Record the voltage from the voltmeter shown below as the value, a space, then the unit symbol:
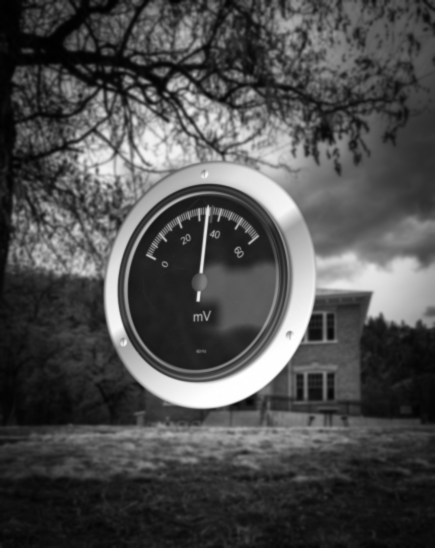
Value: 35 mV
